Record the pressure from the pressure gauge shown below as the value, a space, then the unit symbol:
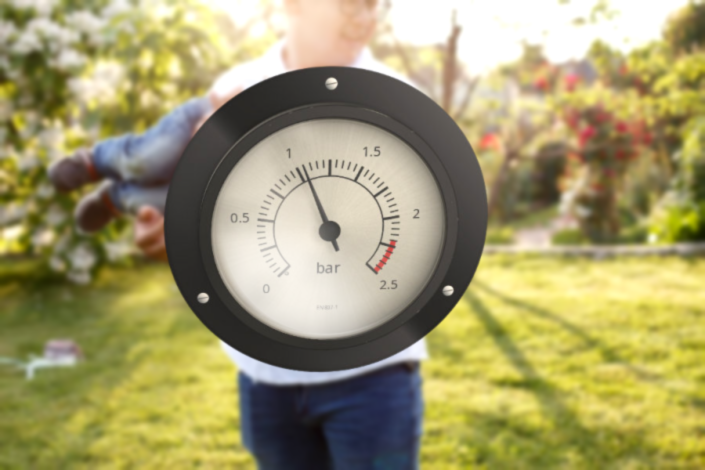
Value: 1.05 bar
